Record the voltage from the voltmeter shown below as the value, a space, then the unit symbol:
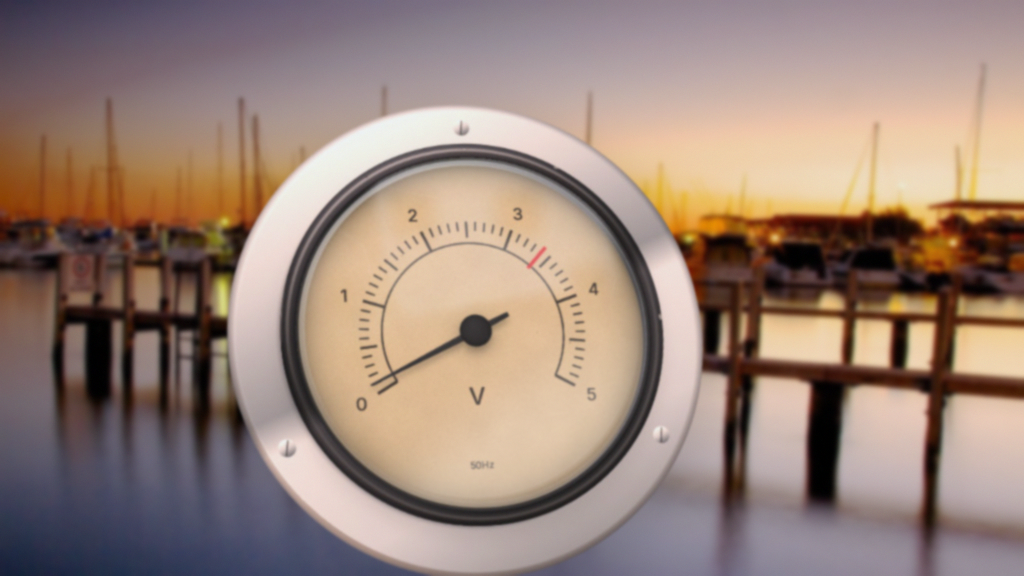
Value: 0.1 V
